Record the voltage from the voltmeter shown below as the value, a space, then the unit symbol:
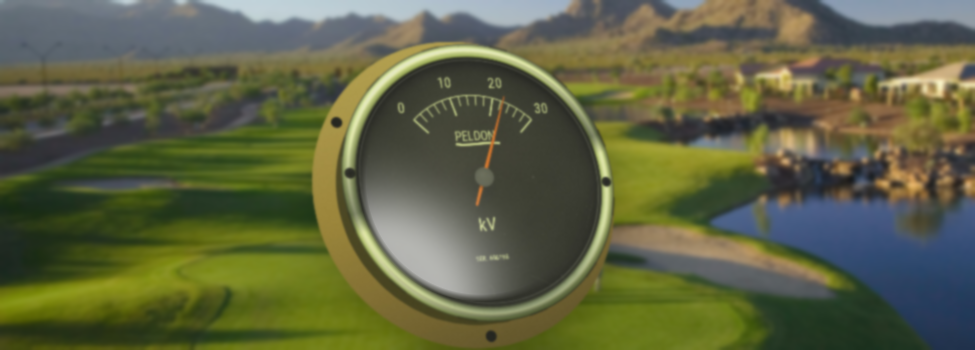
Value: 22 kV
